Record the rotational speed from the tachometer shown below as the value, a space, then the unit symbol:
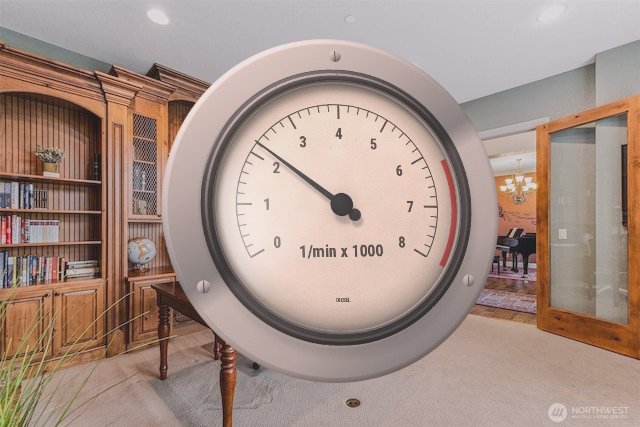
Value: 2200 rpm
